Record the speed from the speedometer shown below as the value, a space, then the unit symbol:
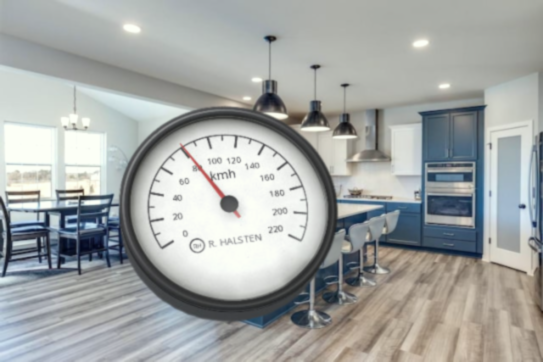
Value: 80 km/h
